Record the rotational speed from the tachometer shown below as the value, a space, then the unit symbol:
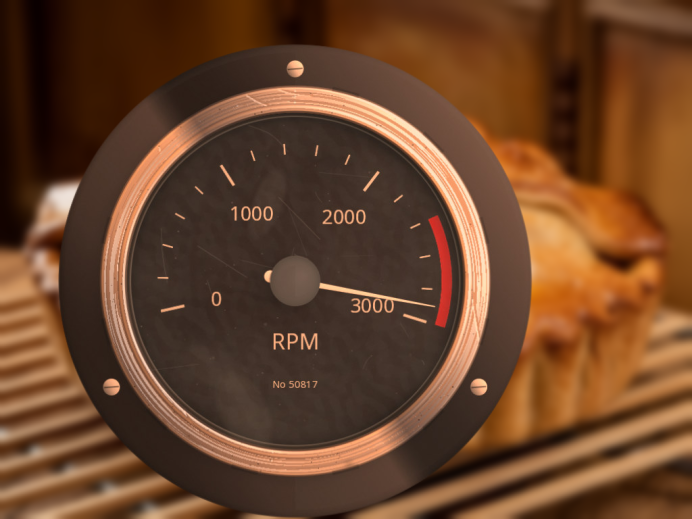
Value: 2900 rpm
